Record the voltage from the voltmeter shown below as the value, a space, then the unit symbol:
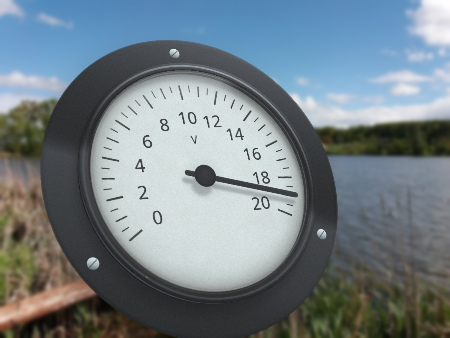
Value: 19 V
